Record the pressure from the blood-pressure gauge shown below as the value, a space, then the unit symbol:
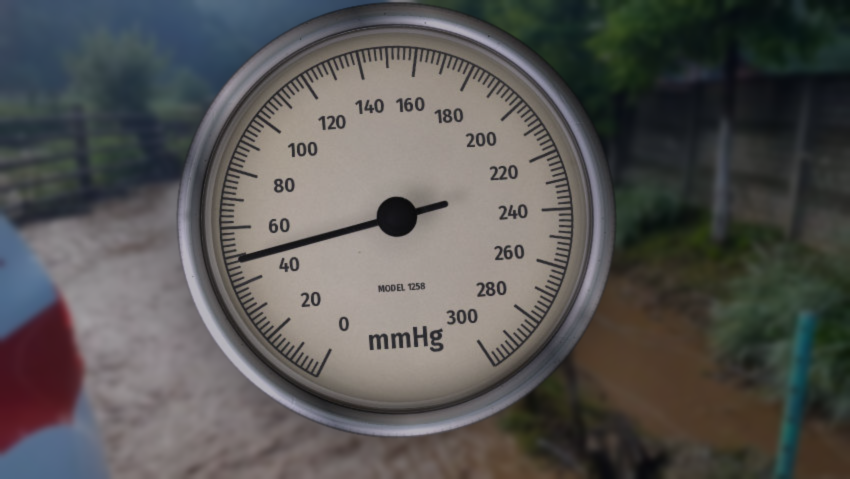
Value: 48 mmHg
